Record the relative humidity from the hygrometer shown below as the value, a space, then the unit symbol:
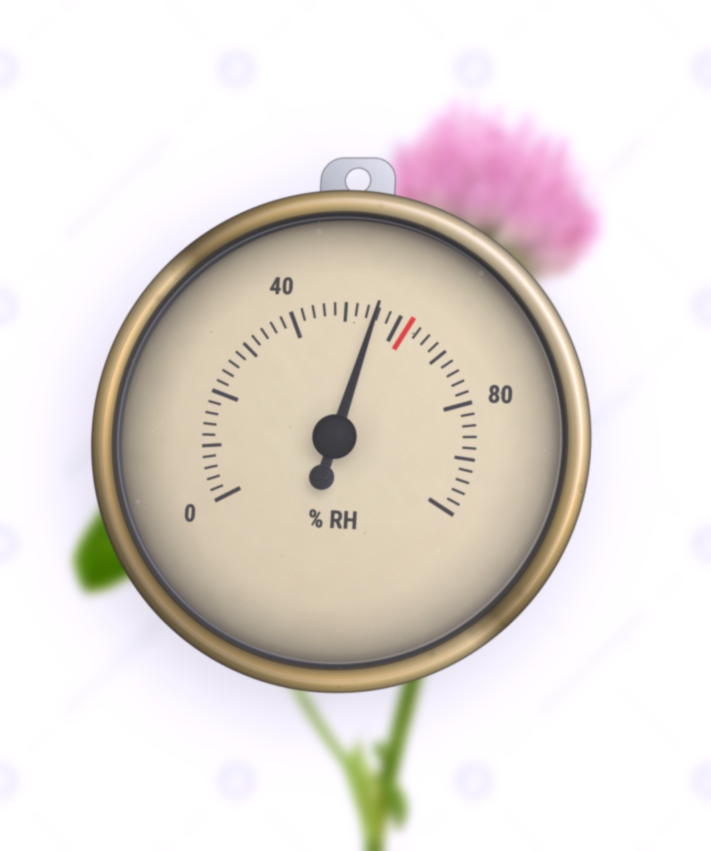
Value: 56 %
